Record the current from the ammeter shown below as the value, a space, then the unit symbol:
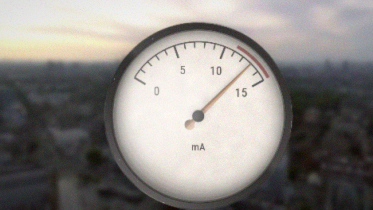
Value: 13 mA
